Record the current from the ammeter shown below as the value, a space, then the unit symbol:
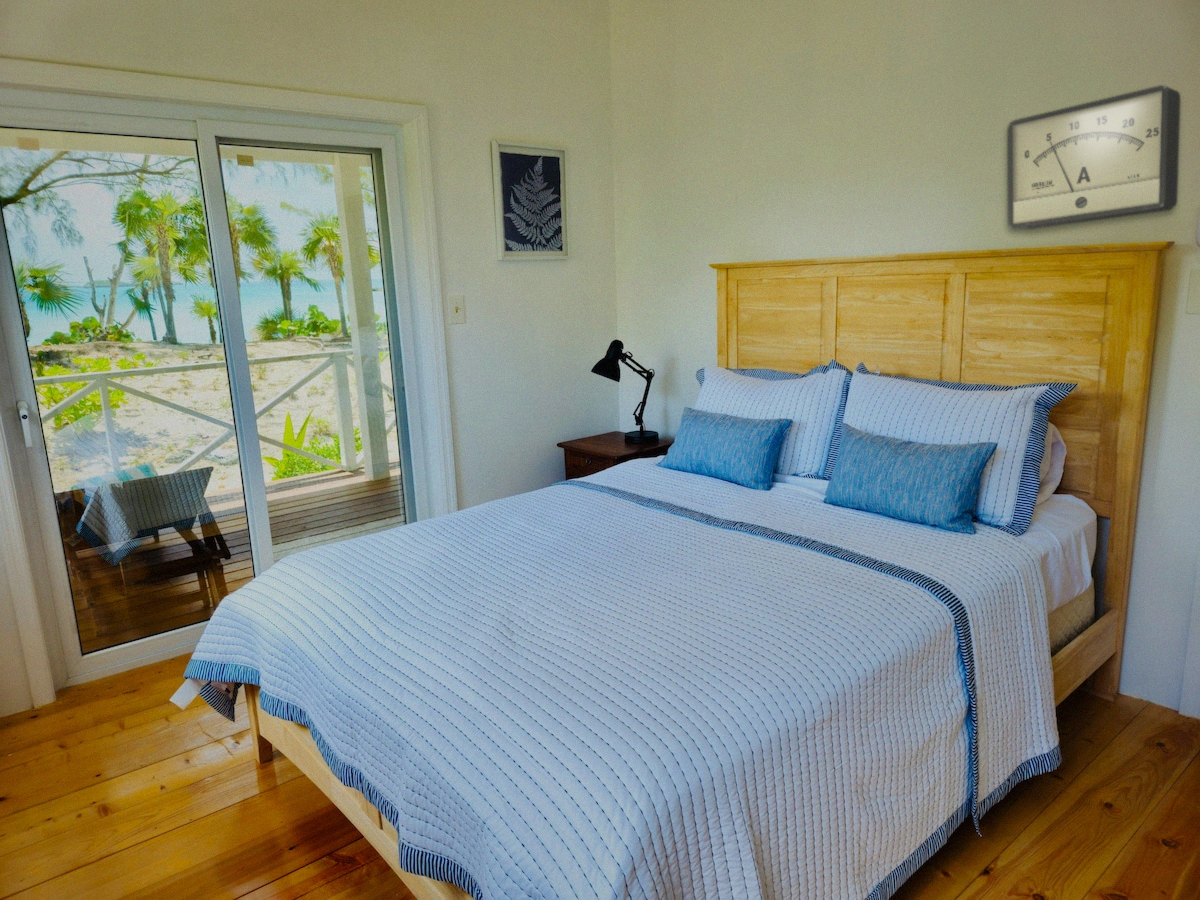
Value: 5 A
